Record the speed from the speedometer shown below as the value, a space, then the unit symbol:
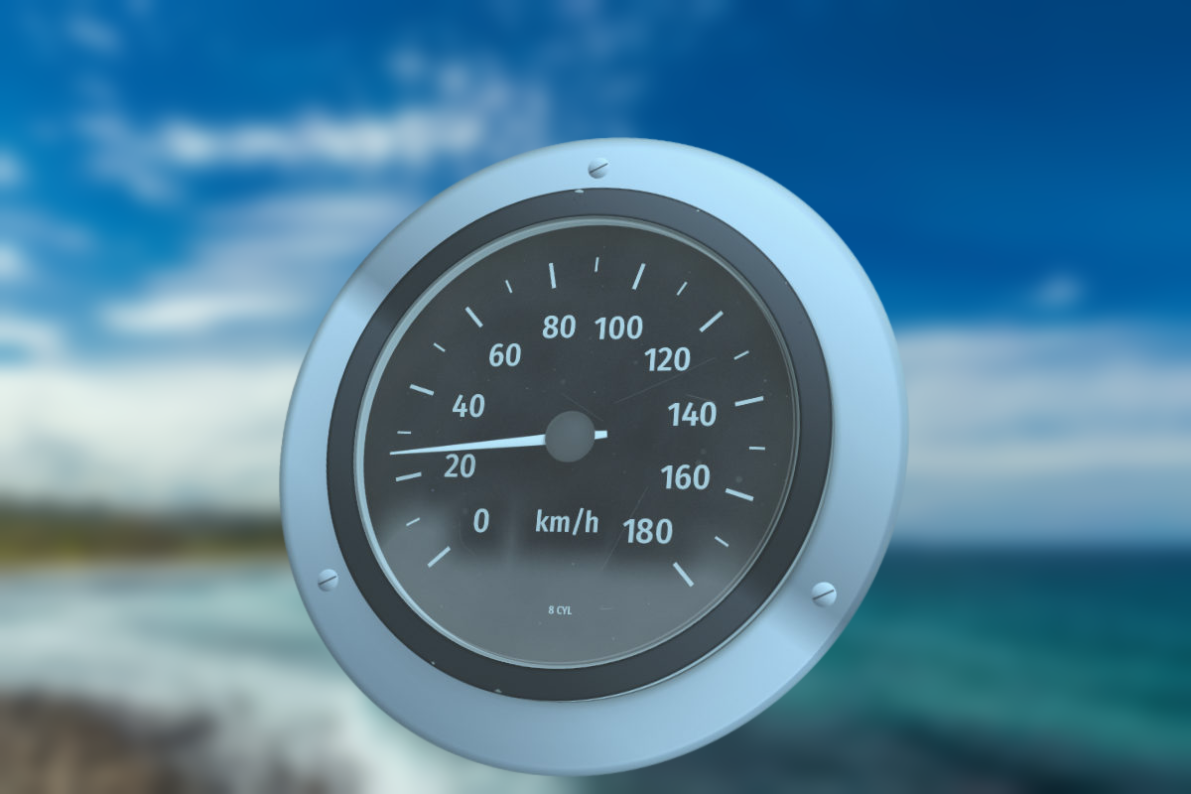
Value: 25 km/h
